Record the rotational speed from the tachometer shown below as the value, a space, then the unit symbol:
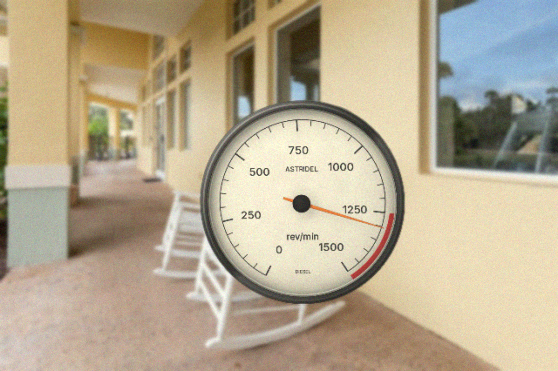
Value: 1300 rpm
